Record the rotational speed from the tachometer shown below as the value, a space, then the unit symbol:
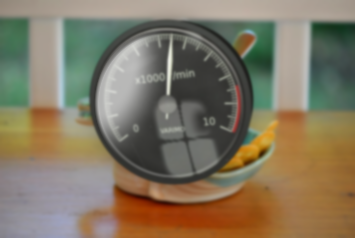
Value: 5500 rpm
